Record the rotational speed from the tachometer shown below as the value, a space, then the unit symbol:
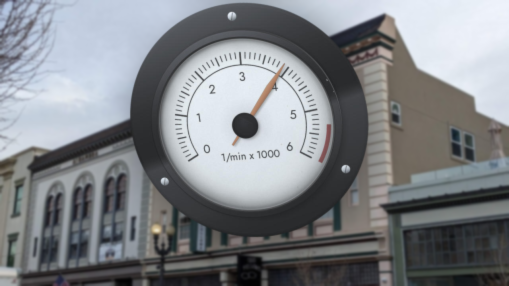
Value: 3900 rpm
